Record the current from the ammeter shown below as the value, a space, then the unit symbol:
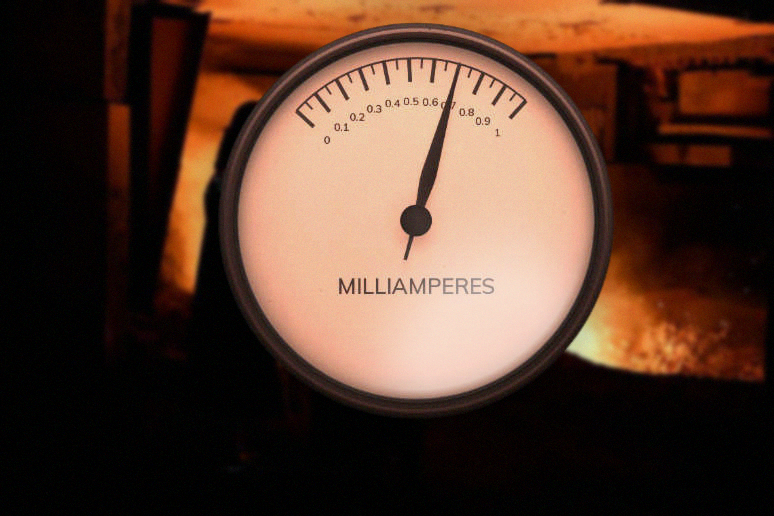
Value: 0.7 mA
